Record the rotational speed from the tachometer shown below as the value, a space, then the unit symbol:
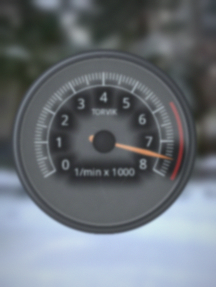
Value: 7500 rpm
